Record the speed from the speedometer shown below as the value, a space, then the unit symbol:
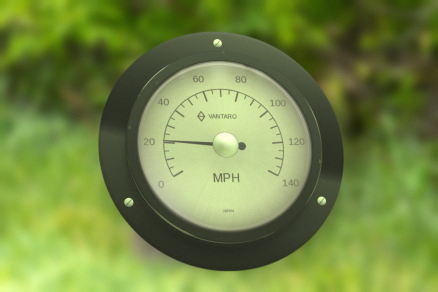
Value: 20 mph
